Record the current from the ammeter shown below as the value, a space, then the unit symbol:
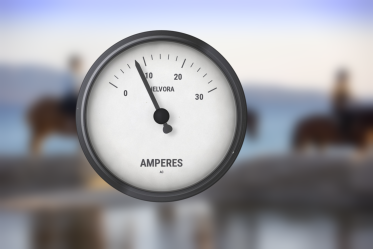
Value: 8 A
